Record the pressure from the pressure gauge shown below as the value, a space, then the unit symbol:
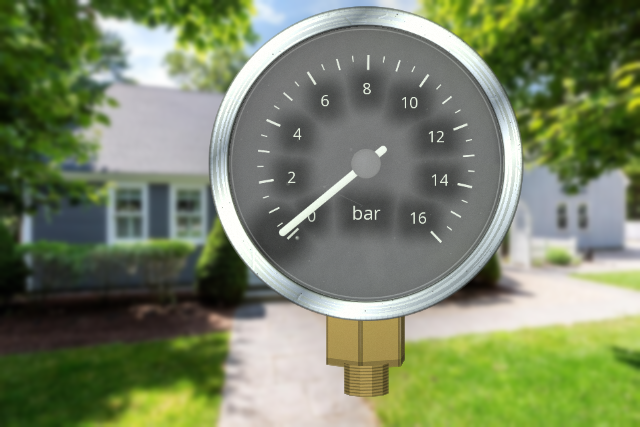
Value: 0.25 bar
